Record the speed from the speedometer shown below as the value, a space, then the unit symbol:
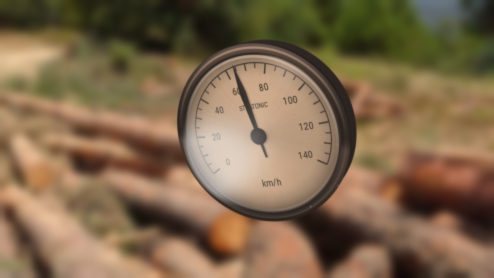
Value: 65 km/h
